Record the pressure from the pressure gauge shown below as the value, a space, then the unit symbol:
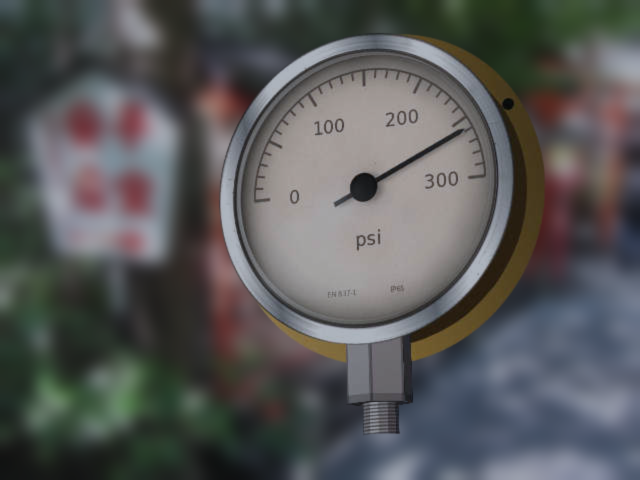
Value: 260 psi
